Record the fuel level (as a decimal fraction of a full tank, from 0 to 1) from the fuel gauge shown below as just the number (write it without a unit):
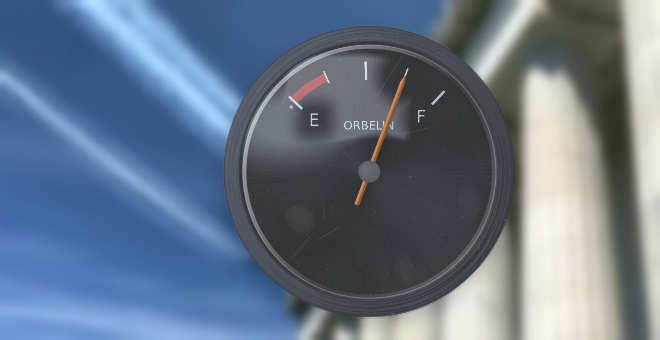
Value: 0.75
